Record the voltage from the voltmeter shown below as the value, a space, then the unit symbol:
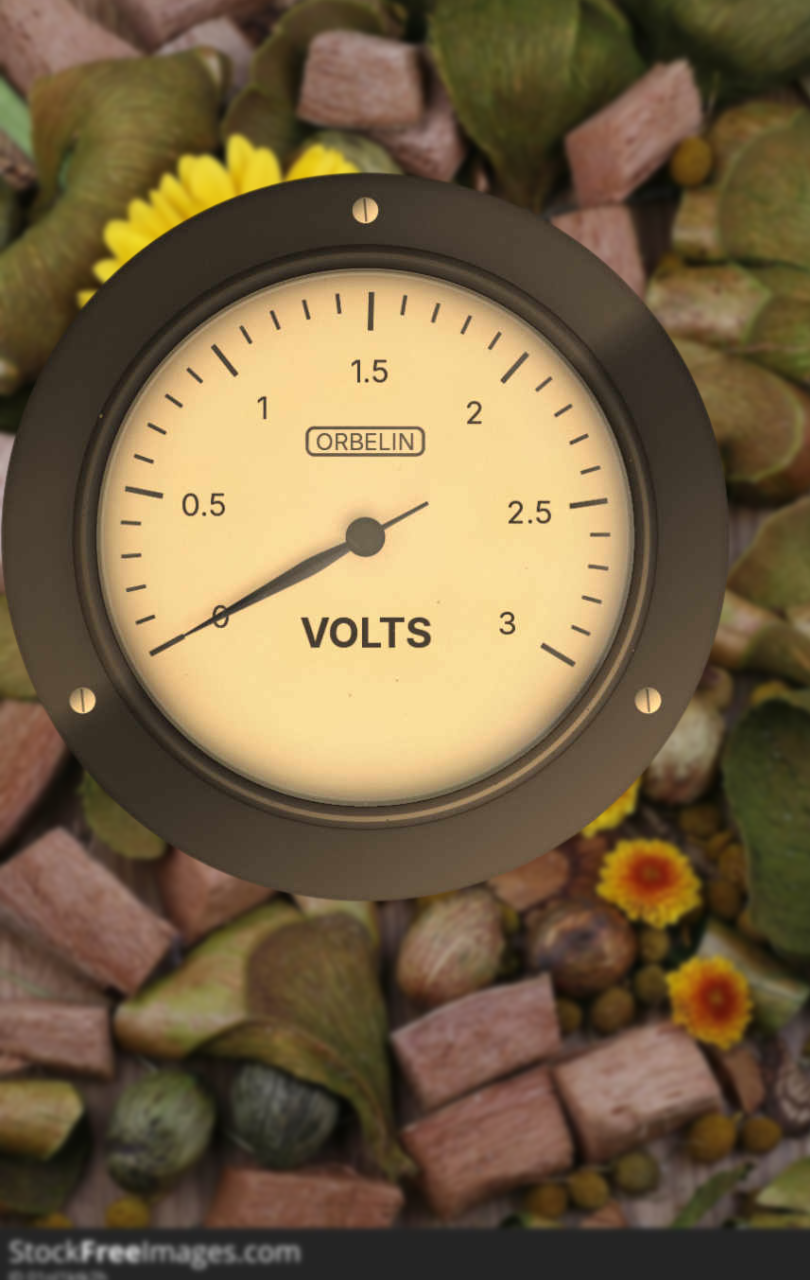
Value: 0 V
